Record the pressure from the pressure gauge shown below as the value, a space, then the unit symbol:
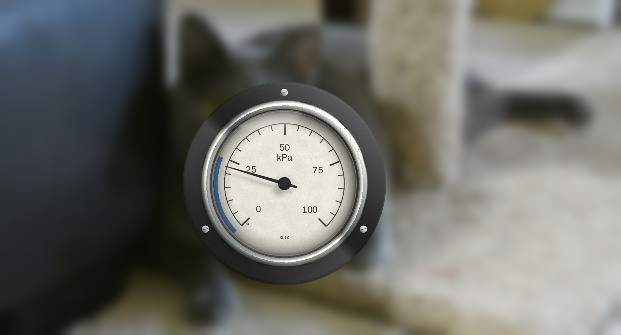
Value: 22.5 kPa
